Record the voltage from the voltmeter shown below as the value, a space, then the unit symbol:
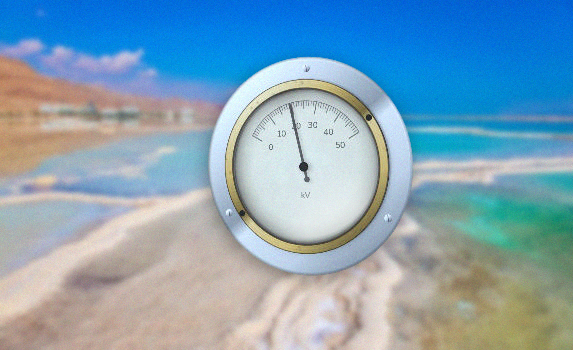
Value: 20 kV
